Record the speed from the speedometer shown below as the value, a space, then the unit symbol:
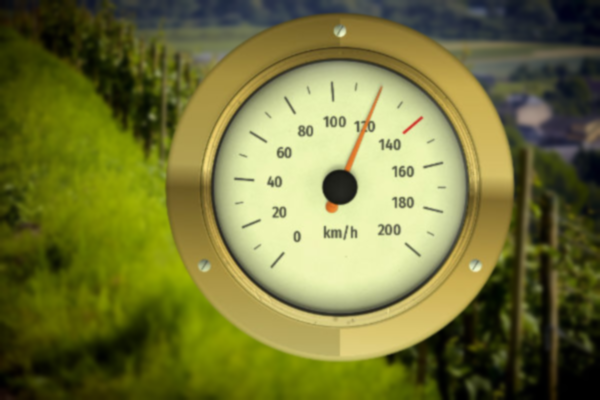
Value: 120 km/h
